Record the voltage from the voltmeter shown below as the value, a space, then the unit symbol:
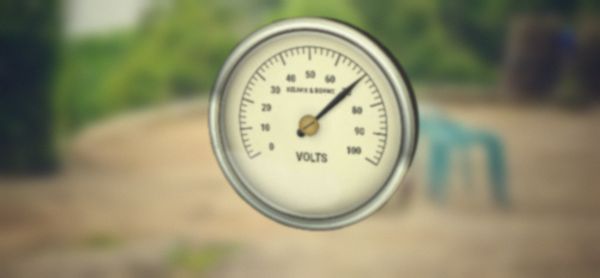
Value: 70 V
